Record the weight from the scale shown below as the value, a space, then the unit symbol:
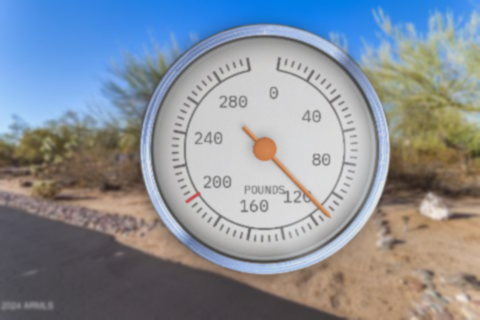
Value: 112 lb
